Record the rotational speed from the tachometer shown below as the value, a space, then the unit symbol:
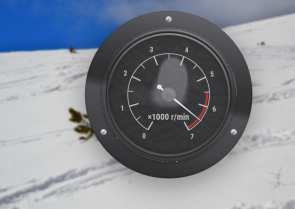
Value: 6500 rpm
